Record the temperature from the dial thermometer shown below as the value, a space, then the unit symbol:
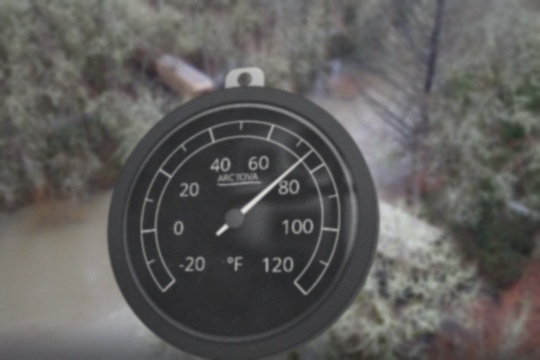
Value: 75 °F
